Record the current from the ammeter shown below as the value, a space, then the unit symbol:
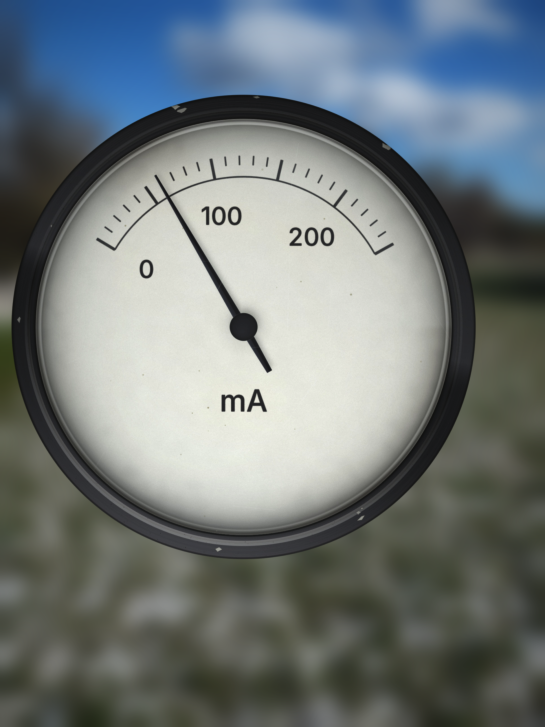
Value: 60 mA
